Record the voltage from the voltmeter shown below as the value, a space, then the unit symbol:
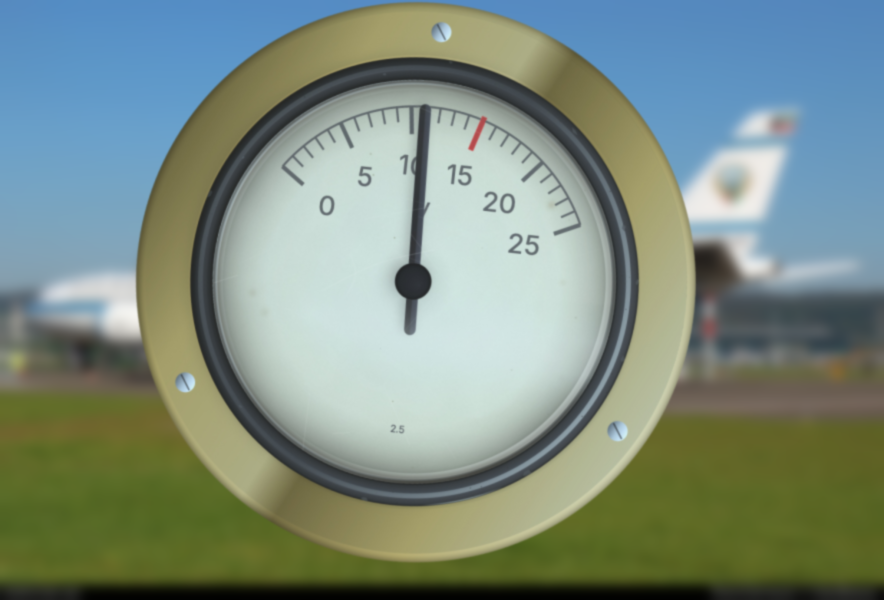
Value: 11 V
